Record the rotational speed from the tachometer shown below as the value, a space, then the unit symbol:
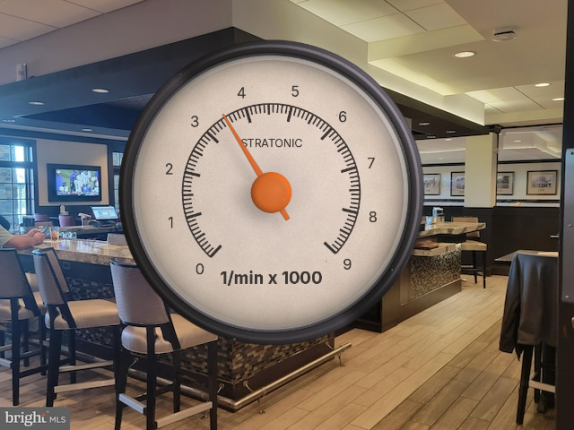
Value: 3500 rpm
